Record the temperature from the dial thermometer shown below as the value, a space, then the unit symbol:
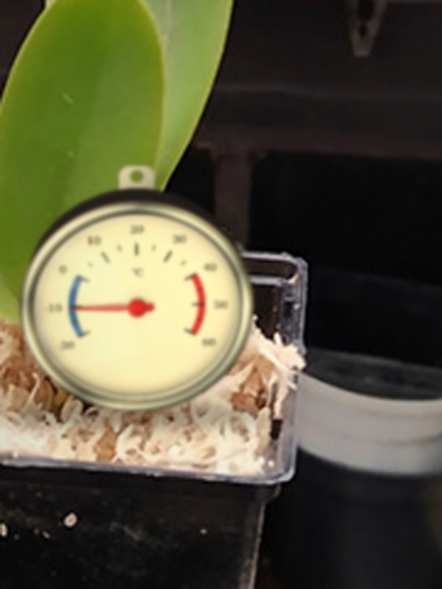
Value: -10 °C
